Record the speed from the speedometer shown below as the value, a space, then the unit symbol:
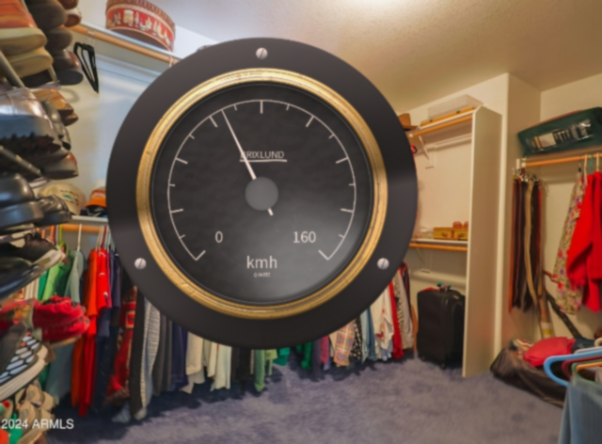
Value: 65 km/h
